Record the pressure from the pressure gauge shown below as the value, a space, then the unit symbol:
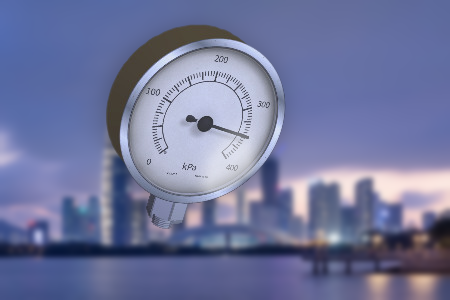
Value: 350 kPa
